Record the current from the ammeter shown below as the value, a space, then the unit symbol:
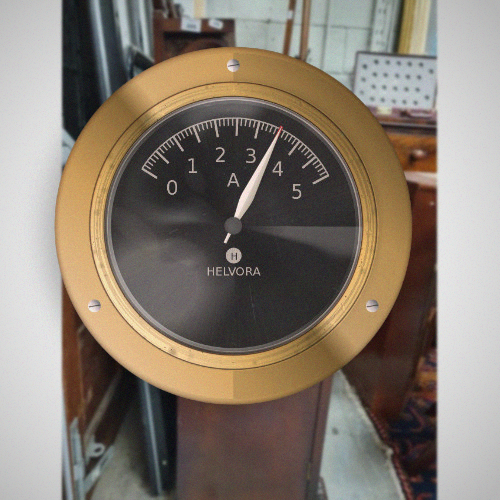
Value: 3.5 A
